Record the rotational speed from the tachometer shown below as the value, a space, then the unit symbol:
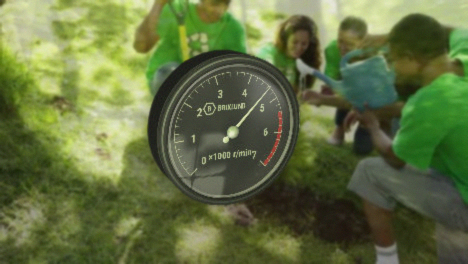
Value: 4600 rpm
